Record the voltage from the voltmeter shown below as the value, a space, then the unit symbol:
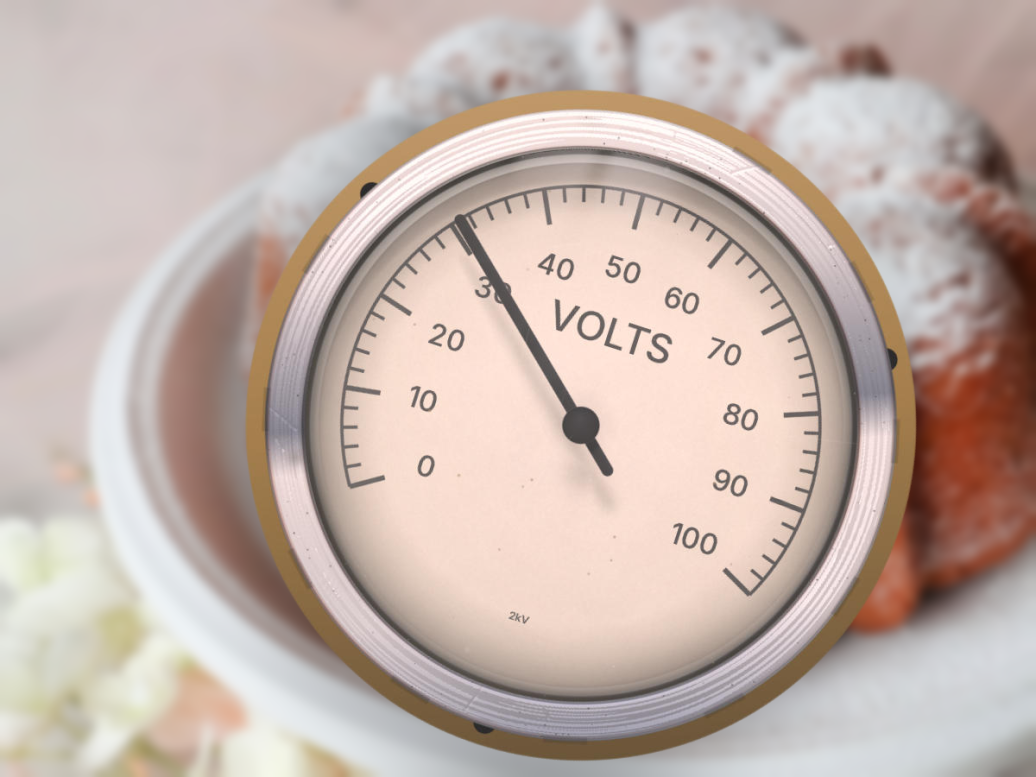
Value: 31 V
